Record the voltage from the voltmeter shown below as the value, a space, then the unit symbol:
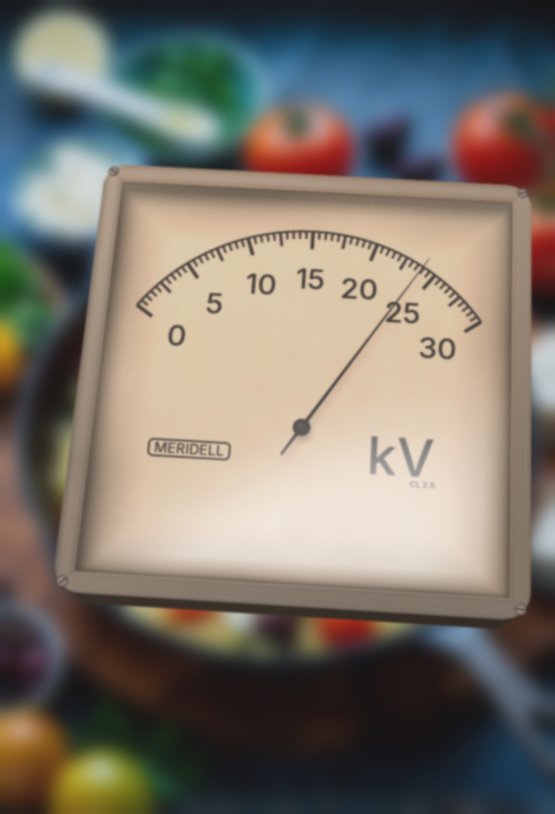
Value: 24 kV
